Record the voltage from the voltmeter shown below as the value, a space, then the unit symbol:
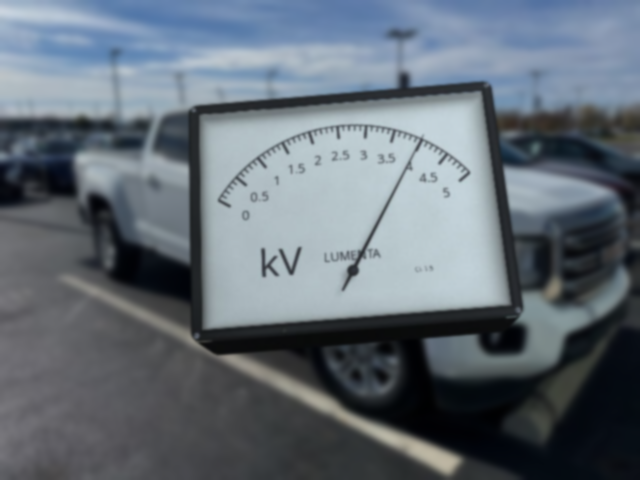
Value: 4 kV
